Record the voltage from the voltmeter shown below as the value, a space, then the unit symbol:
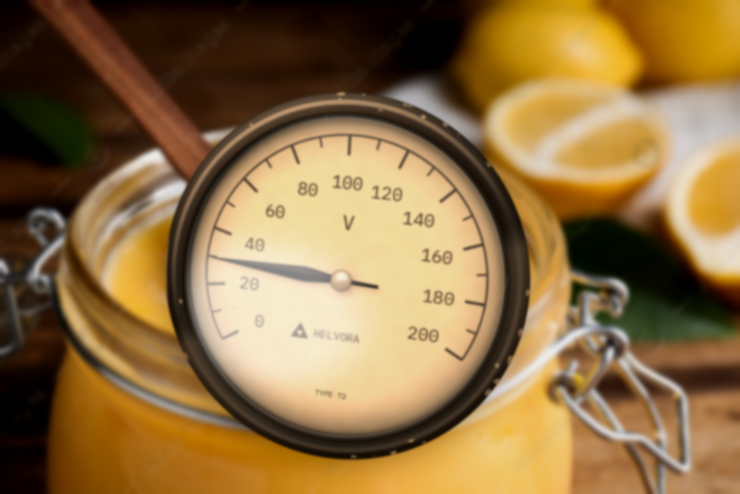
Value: 30 V
